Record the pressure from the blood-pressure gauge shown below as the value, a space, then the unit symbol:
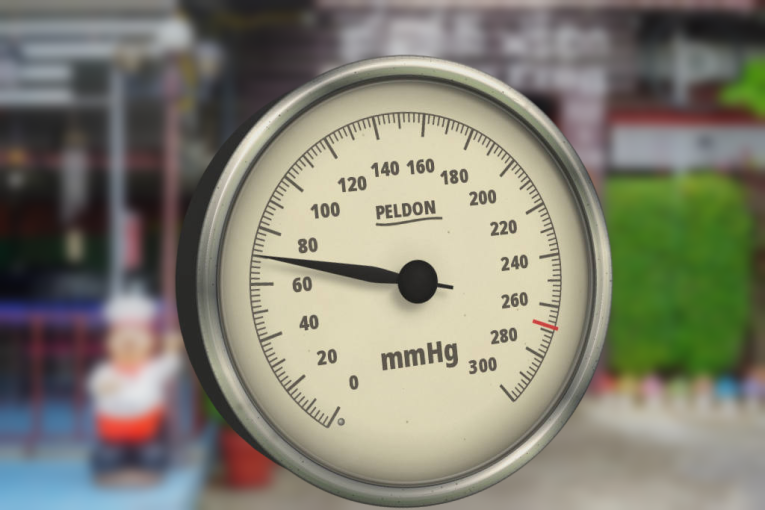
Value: 70 mmHg
